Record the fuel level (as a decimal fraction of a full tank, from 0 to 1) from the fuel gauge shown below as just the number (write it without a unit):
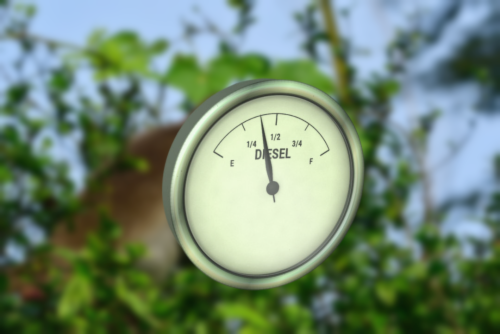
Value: 0.375
